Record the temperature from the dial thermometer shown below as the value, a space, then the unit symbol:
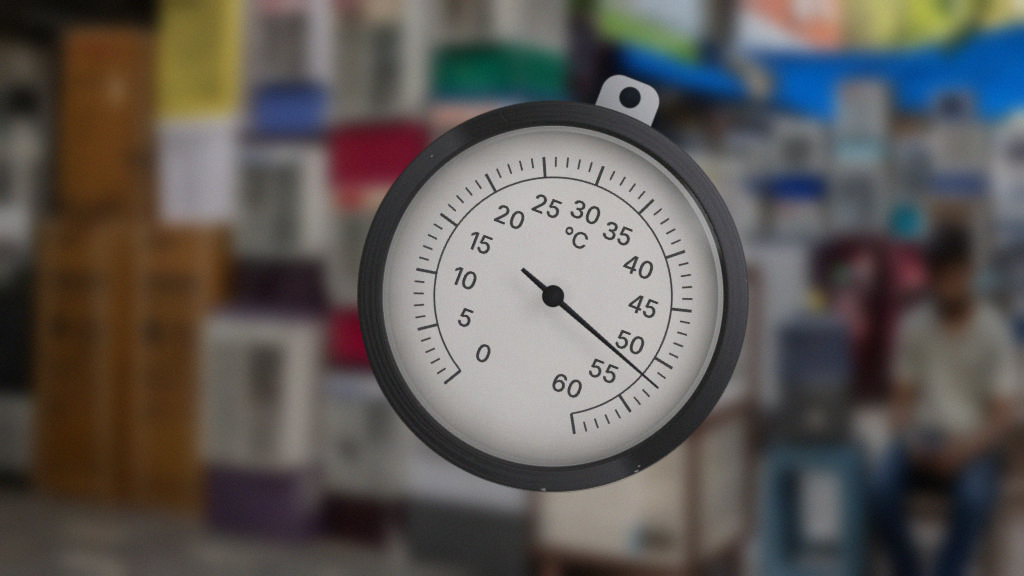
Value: 52 °C
